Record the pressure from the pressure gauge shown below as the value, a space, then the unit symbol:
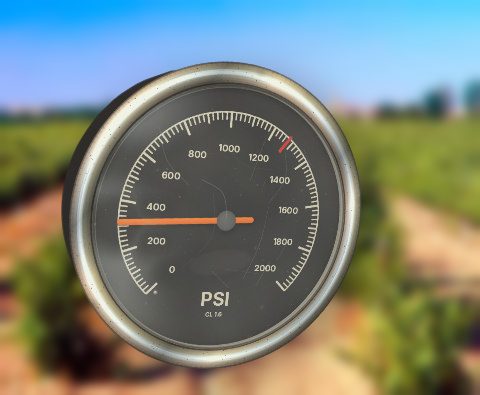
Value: 320 psi
